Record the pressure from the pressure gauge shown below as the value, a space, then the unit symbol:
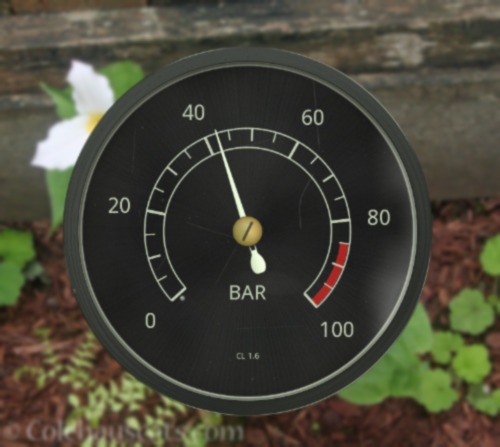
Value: 42.5 bar
